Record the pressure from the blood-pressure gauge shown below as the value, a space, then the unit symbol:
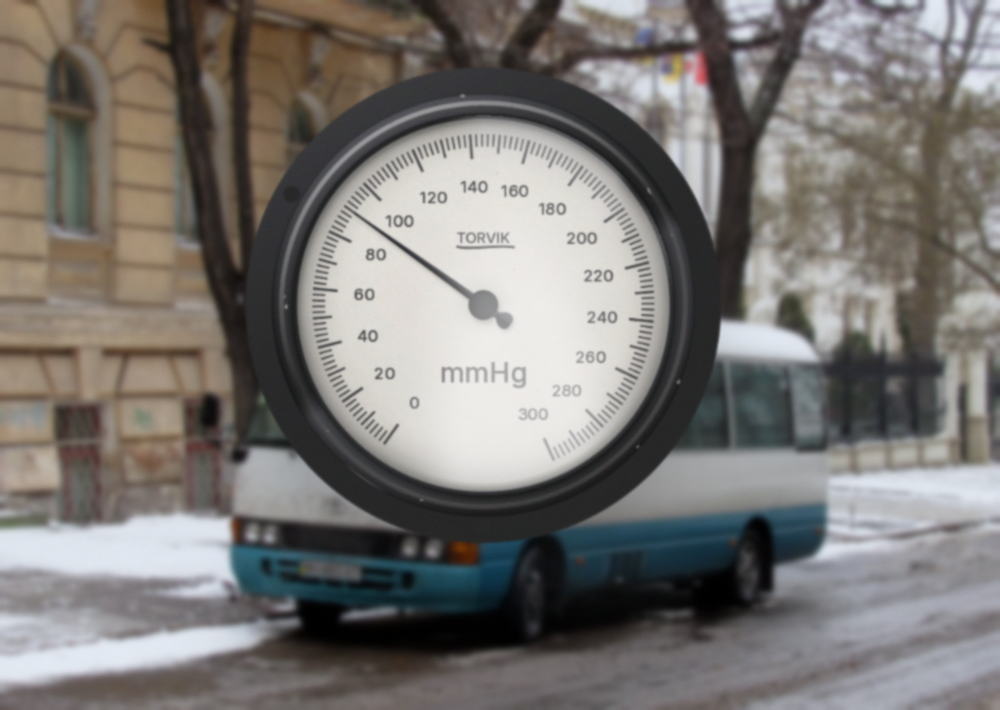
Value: 90 mmHg
